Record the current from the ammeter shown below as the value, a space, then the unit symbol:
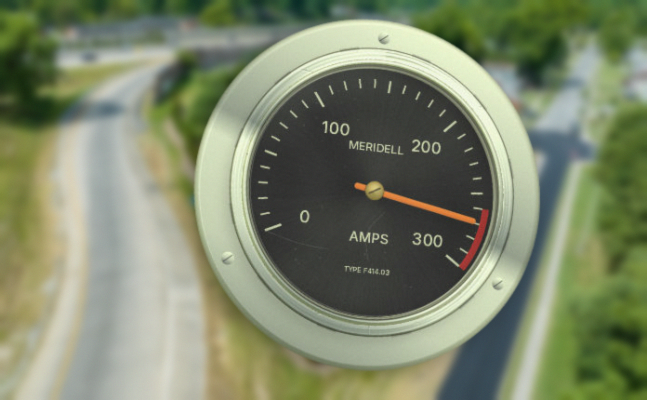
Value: 270 A
